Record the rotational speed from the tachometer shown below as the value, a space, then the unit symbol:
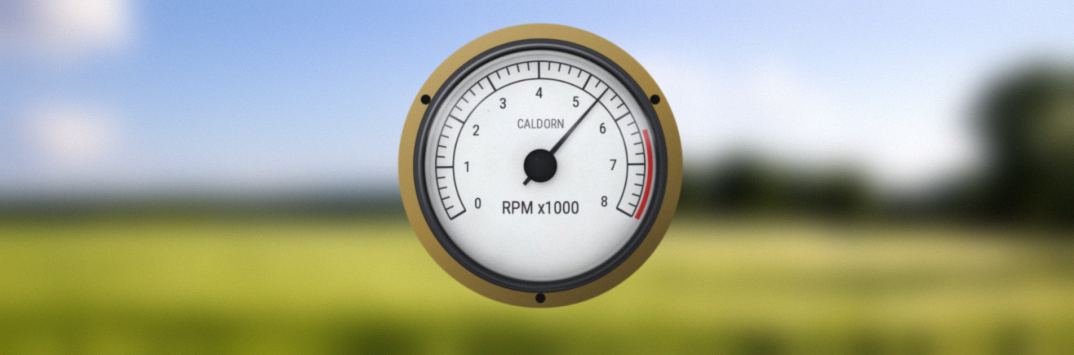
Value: 5400 rpm
